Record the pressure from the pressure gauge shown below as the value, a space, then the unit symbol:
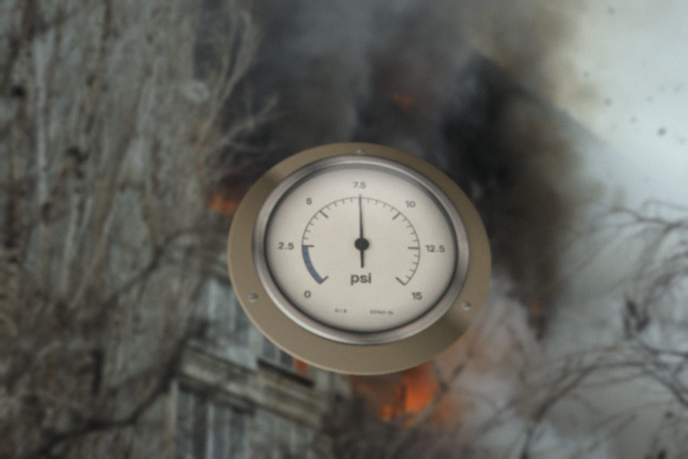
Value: 7.5 psi
